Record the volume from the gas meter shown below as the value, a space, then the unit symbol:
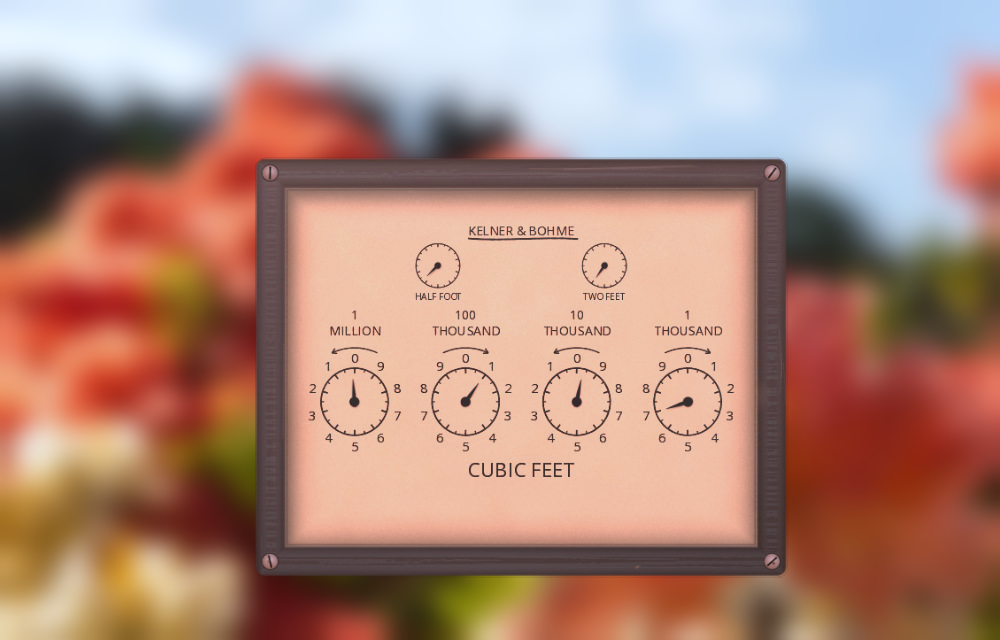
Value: 9700 ft³
